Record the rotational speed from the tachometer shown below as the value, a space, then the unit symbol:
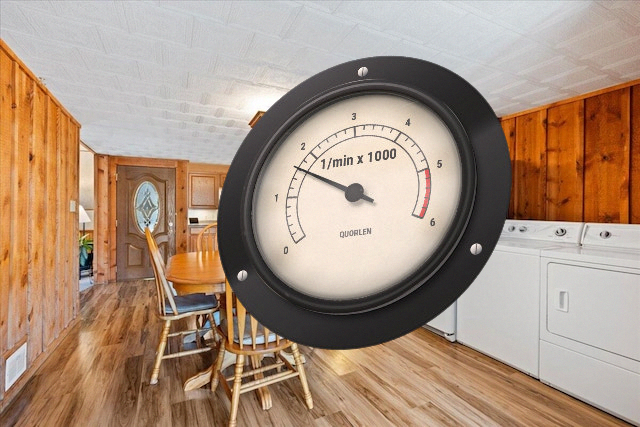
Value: 1600 rpm
